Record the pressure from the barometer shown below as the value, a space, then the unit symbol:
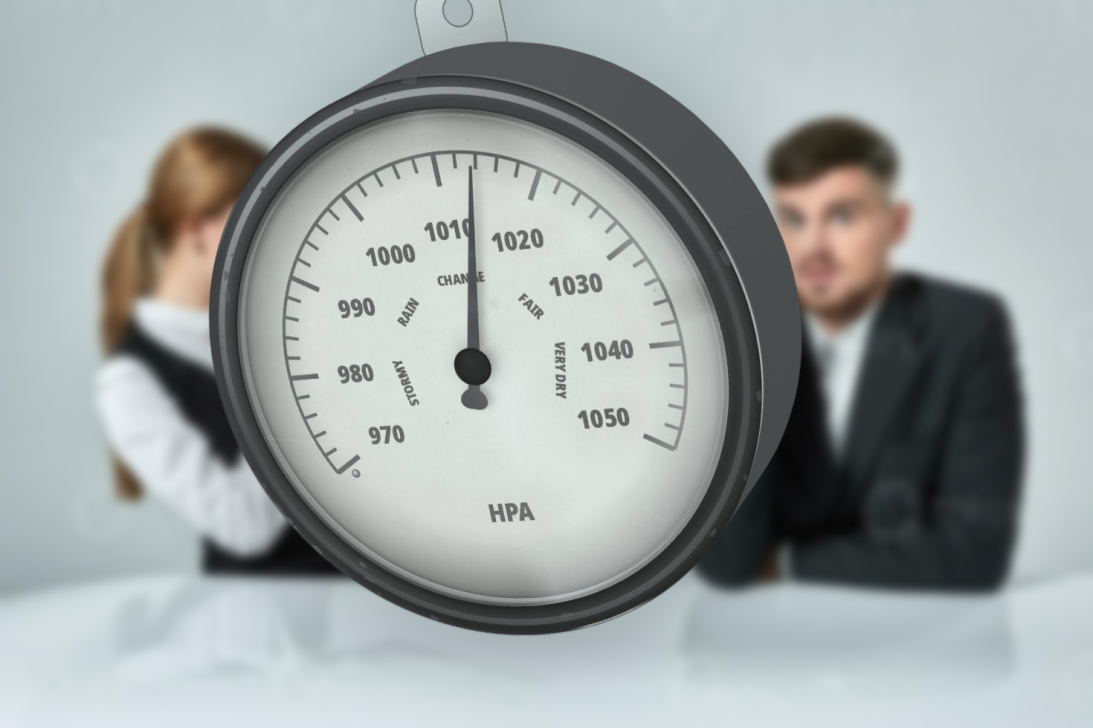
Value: 1014 hPa
